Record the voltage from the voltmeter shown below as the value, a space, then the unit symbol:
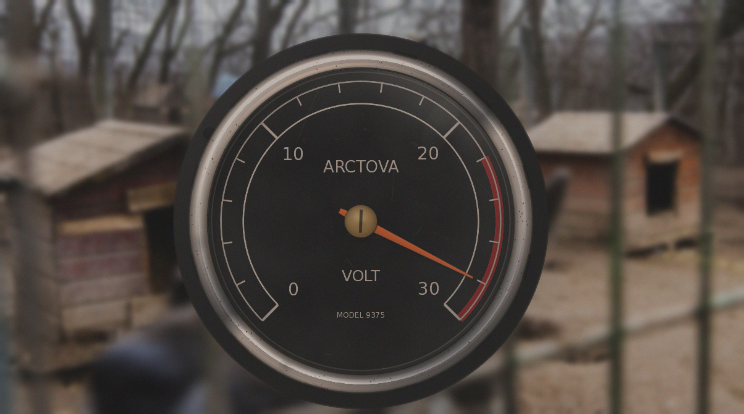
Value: 28 V
